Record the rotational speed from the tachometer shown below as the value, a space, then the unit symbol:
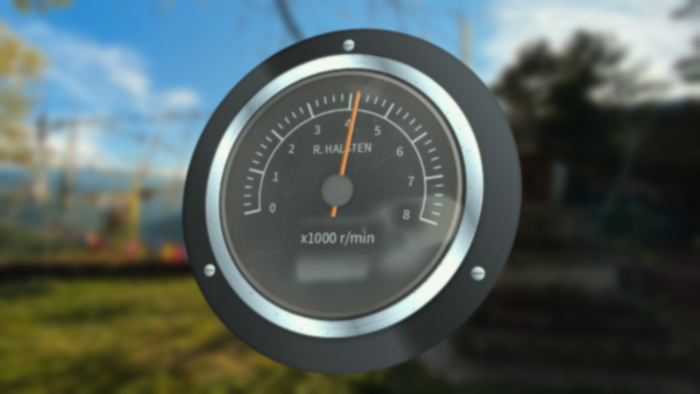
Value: 4200 rpm
